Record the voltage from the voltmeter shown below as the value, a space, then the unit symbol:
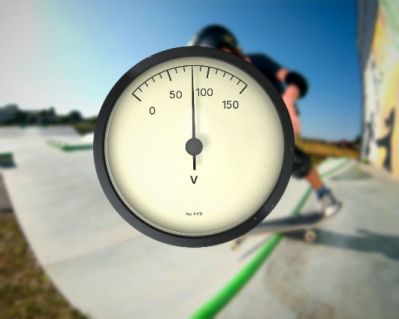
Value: 80 V
